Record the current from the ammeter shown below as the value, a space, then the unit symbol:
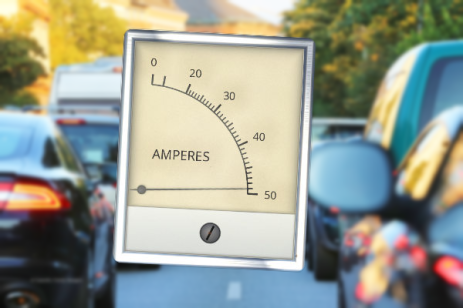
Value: 49 A
